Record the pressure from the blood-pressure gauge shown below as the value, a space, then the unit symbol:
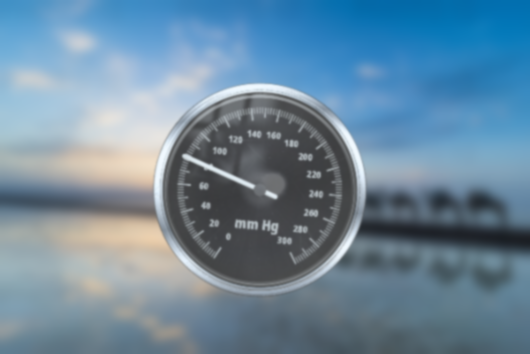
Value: 80 mmHg
